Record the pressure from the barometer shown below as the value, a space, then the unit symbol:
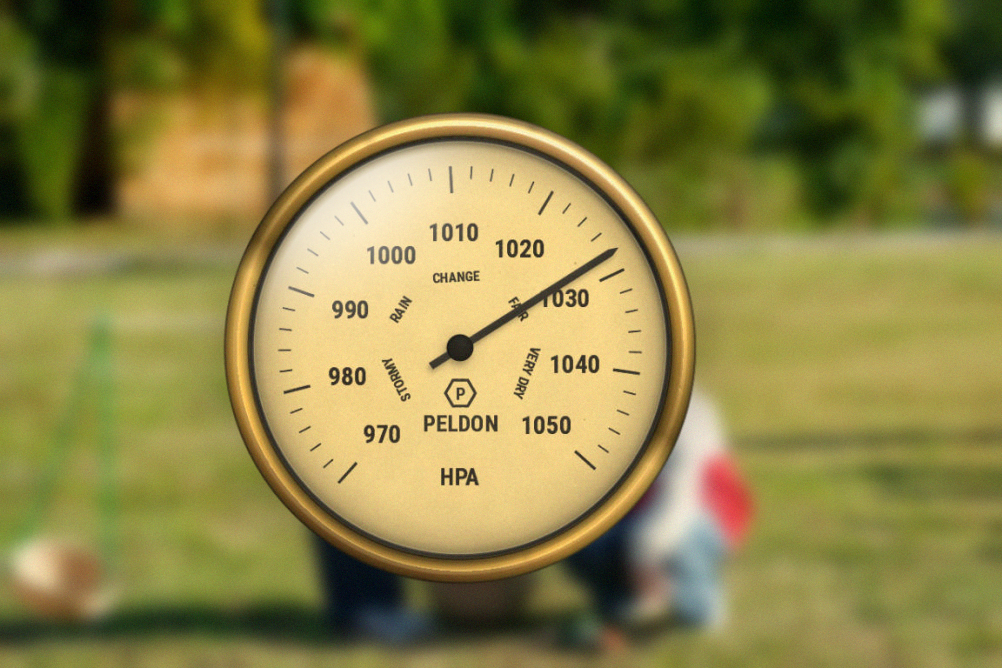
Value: 1028 hPa
